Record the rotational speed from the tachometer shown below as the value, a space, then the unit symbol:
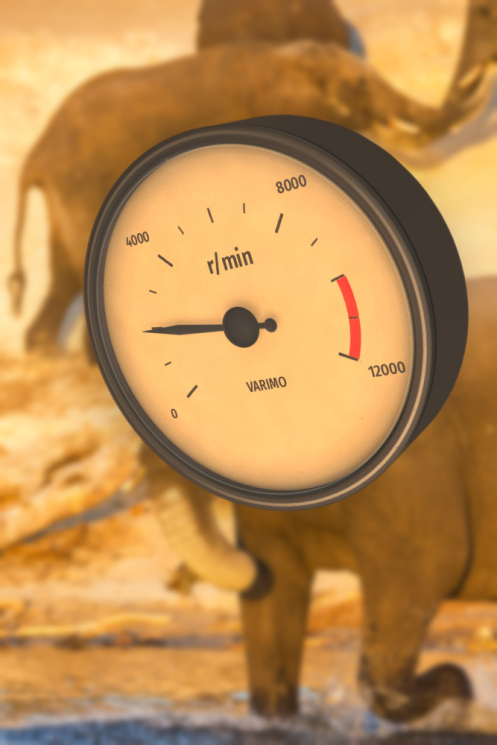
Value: 2000 rpm
